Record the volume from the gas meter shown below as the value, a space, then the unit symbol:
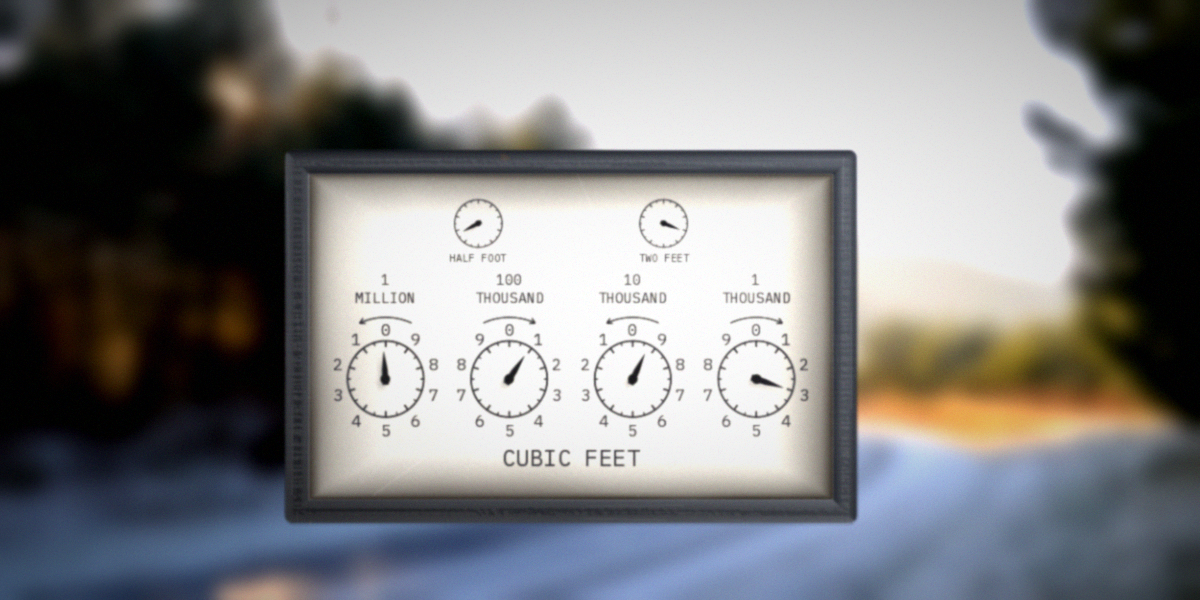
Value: 9300 ft³
